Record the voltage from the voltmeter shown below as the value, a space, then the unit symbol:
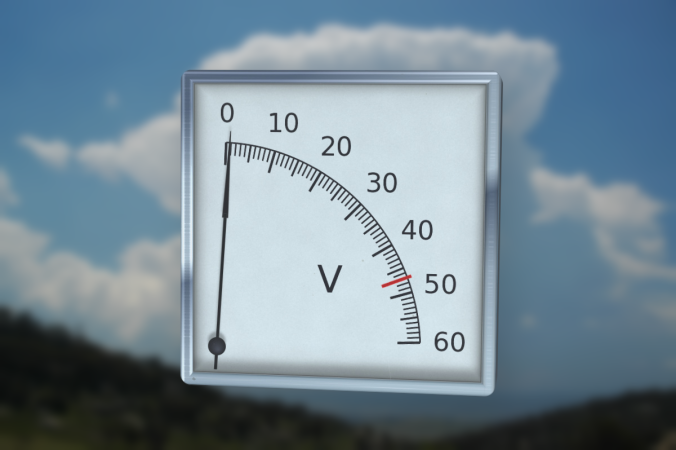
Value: 1 V
